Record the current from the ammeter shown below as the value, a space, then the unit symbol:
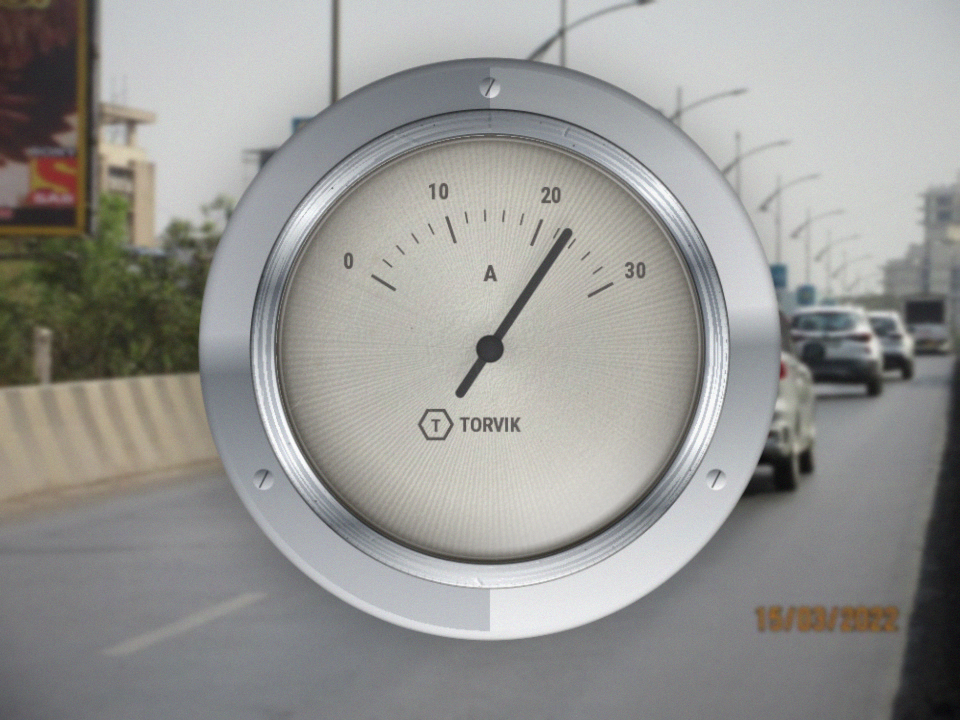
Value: 23 A
